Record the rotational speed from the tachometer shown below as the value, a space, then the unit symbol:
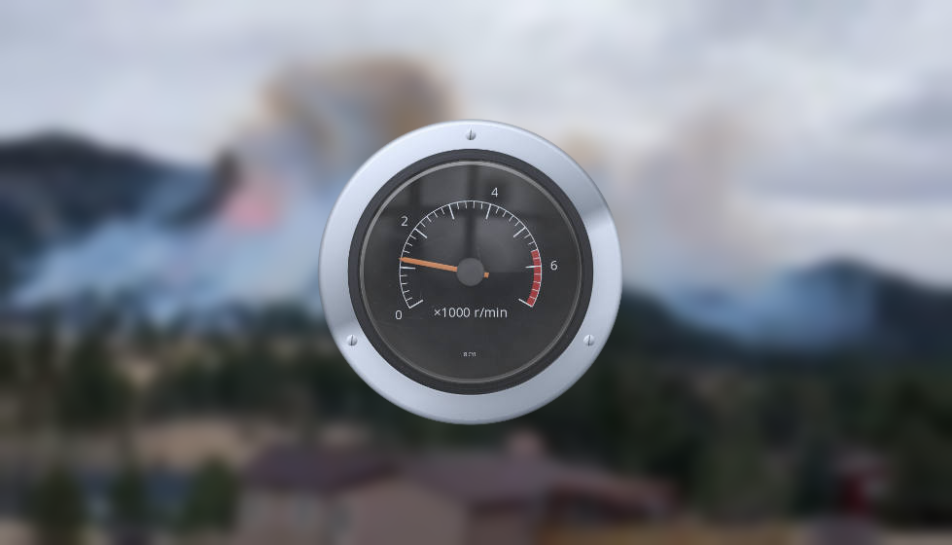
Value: 1200 rpm
